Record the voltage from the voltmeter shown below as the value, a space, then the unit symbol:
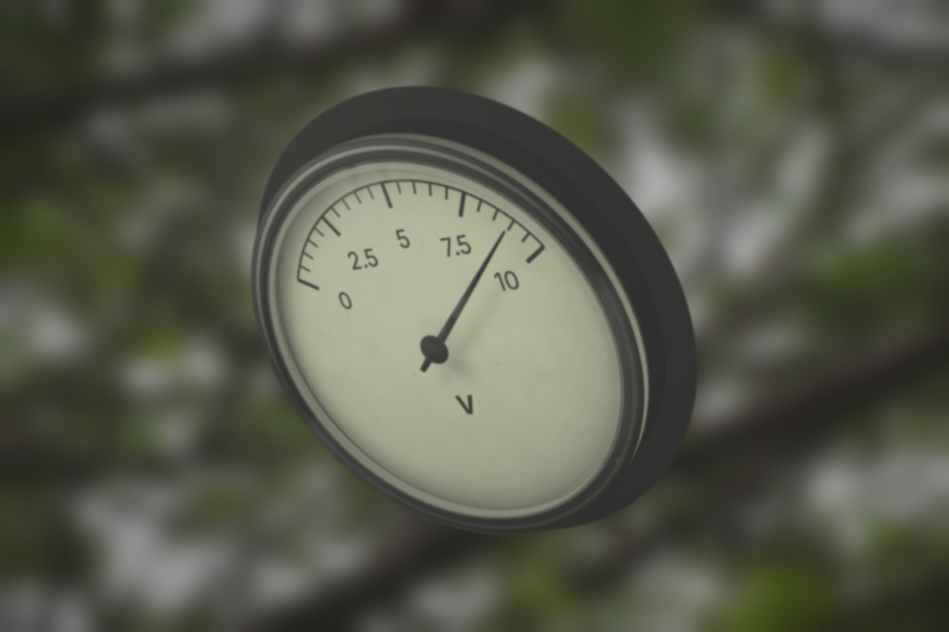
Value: 9 V
